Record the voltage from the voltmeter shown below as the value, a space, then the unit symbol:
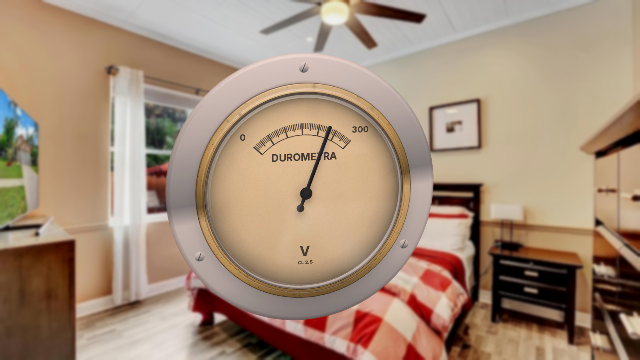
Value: 225 V
